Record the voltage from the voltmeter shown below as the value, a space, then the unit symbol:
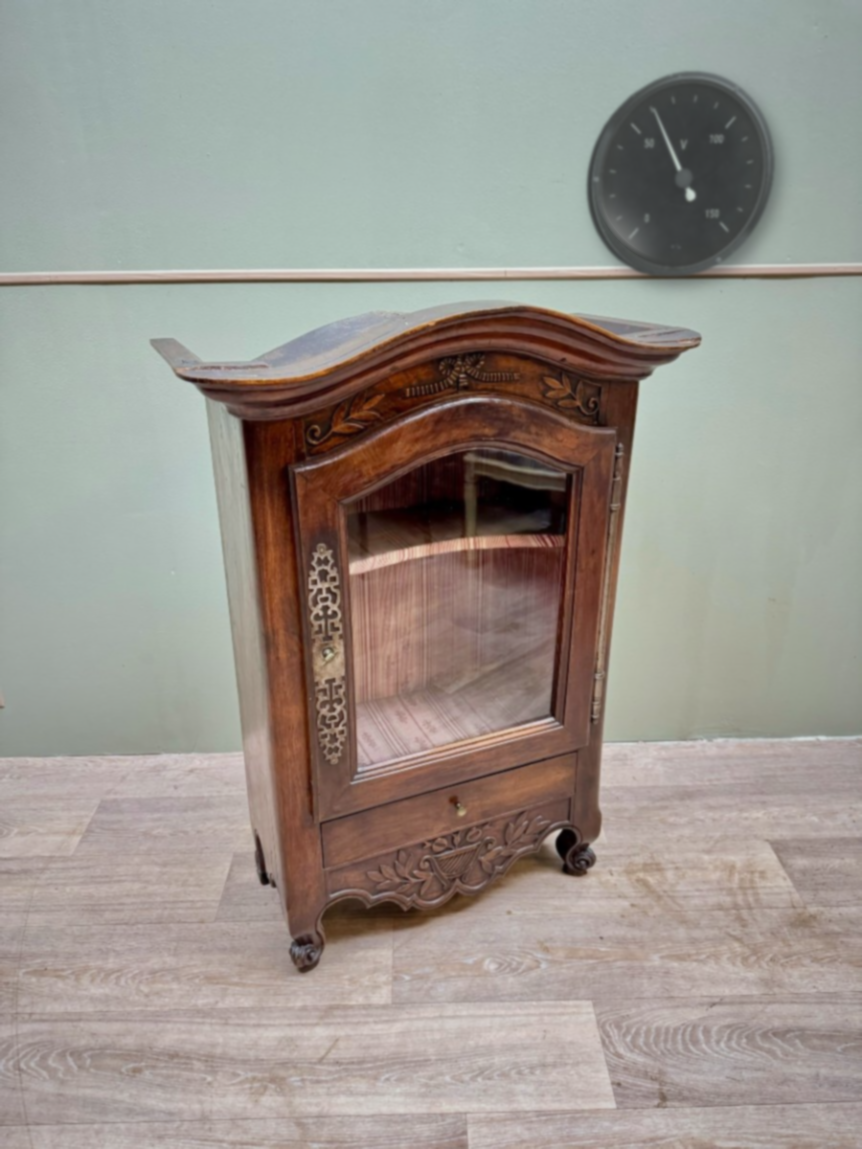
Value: 60 V
